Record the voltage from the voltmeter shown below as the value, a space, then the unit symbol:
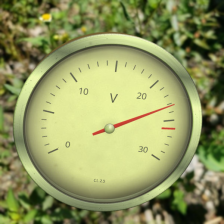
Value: 23 V
